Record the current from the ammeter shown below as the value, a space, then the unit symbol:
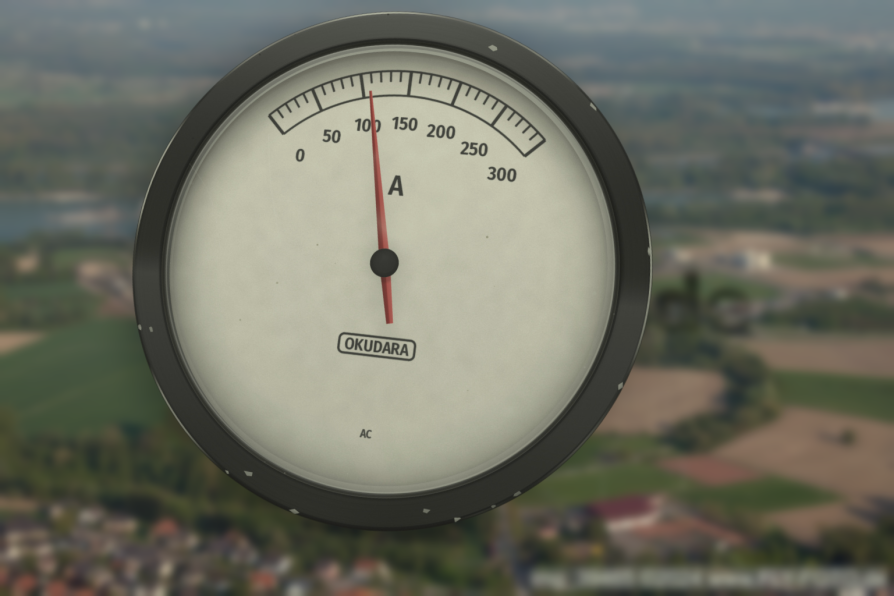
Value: 110 A
